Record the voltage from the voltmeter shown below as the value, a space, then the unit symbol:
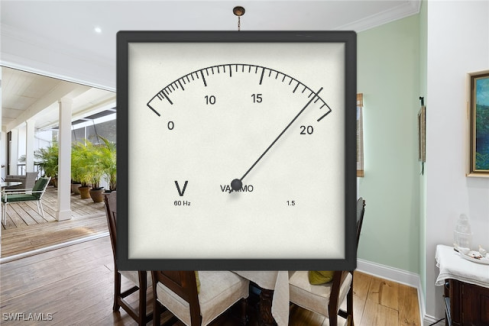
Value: 18.75 V
